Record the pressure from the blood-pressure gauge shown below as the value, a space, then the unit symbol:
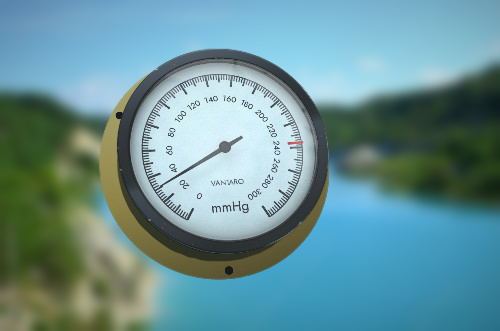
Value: 30 mmHg
